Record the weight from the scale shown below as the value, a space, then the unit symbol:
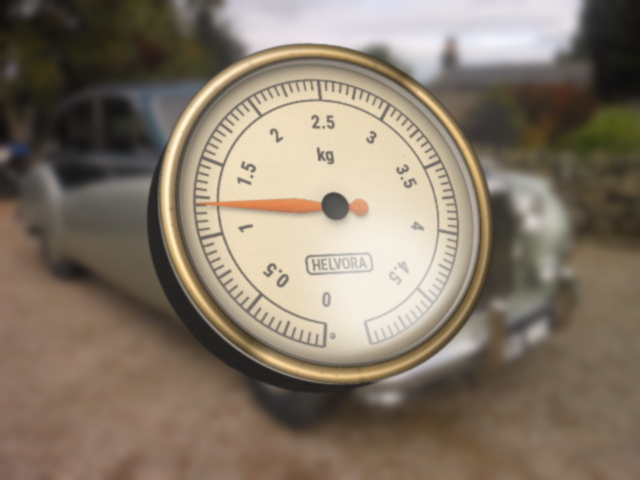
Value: 1.2 kg
